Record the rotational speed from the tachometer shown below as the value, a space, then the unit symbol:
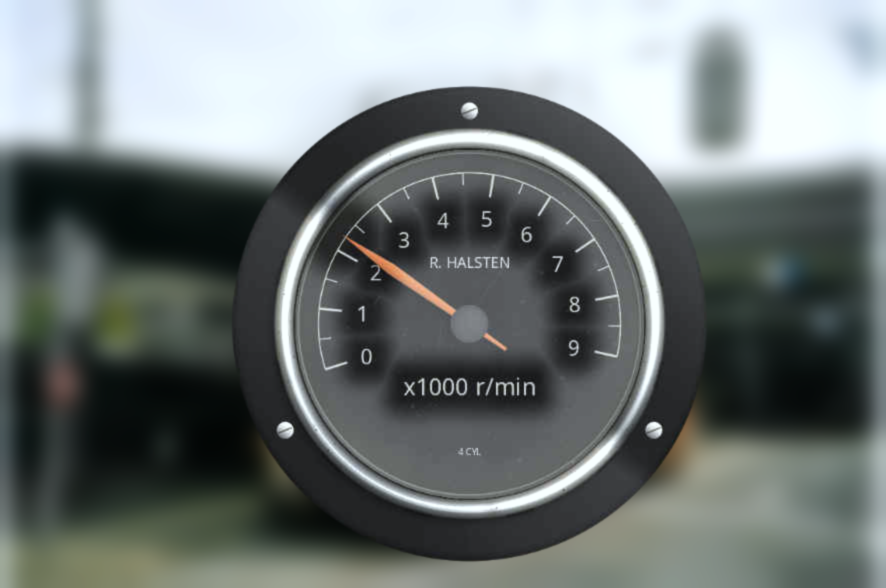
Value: 2250 rpm
